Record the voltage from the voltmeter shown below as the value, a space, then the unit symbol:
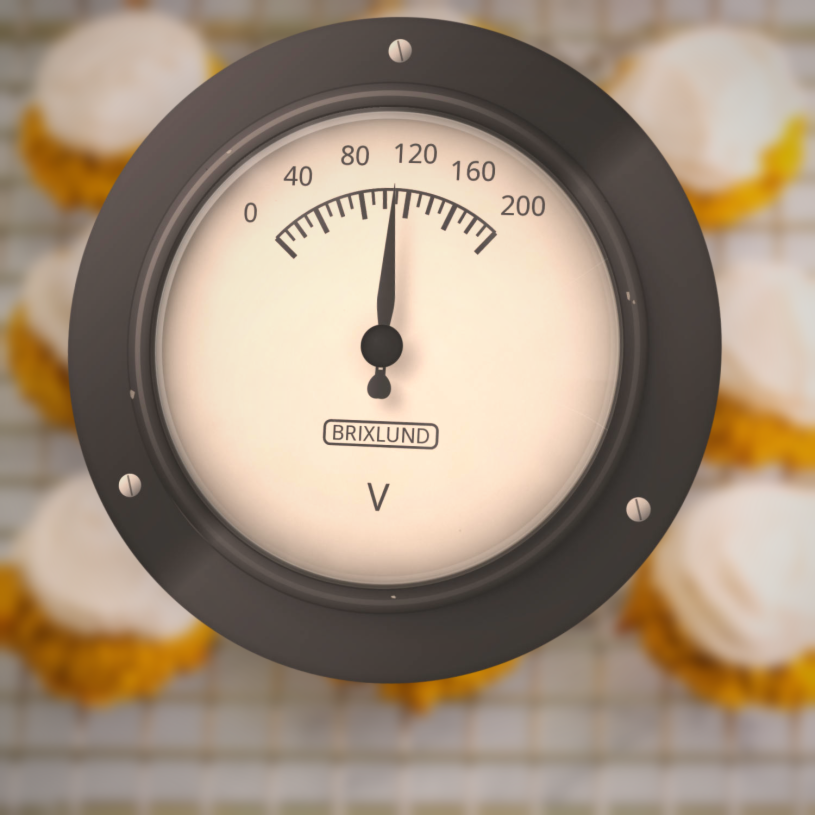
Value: 110 V
